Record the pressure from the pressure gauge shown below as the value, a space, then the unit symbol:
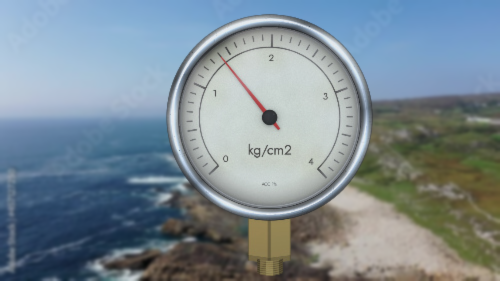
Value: 1.4 kg/cm²
